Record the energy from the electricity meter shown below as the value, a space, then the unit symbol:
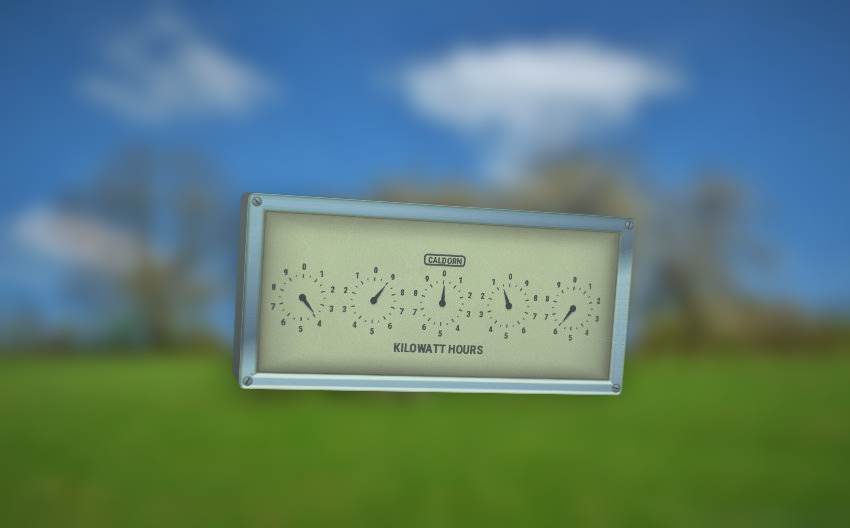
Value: 39006 kWh
